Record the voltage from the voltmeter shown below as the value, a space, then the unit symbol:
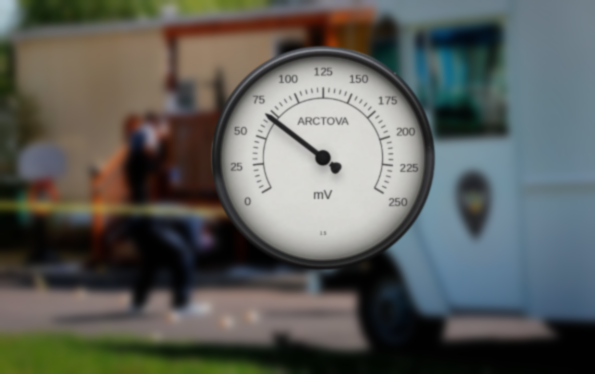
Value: 70 mV
